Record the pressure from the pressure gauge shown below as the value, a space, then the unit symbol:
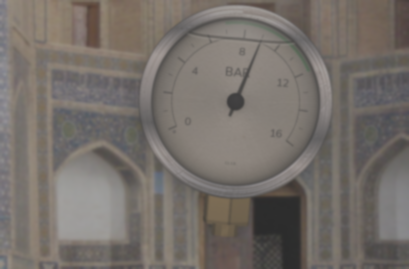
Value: 9 bar
